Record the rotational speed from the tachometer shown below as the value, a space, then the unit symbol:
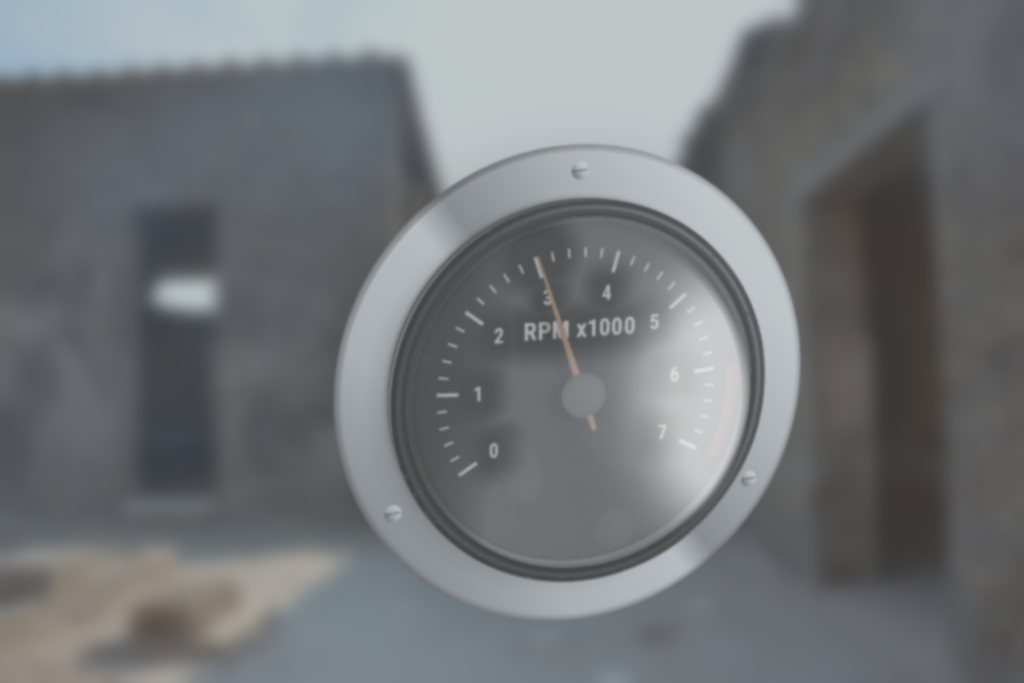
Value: 3000 rpm
